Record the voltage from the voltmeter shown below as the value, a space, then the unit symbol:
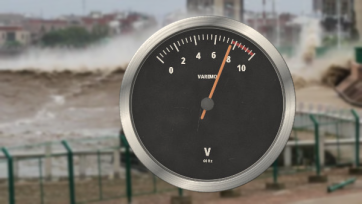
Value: 7.6 V
